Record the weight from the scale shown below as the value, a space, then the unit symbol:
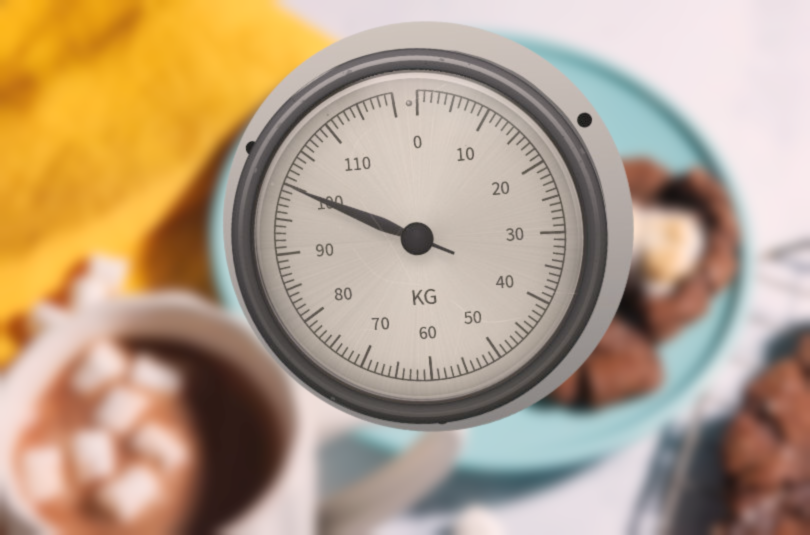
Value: 100 kg
